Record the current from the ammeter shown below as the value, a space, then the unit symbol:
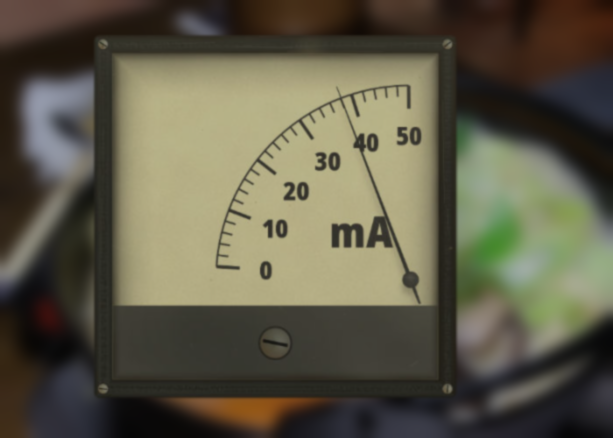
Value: 38 mA
